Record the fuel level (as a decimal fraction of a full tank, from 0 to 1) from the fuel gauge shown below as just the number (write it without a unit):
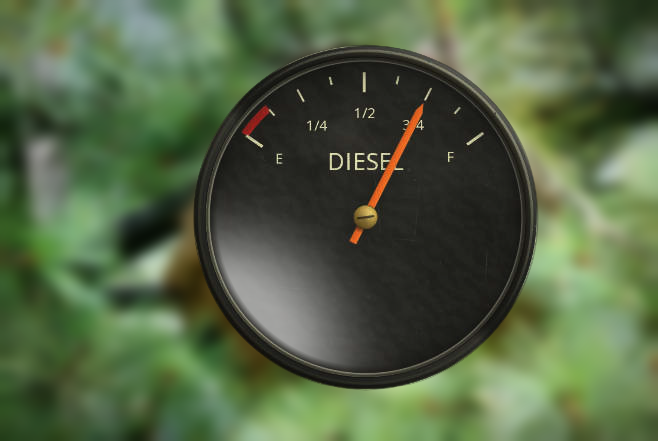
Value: 0.75
